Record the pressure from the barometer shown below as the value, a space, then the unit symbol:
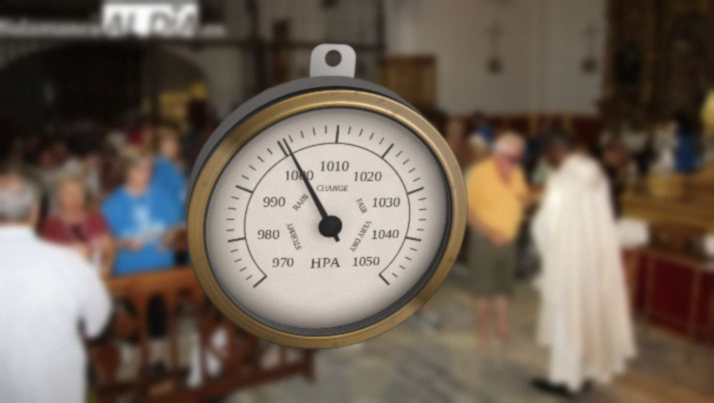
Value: 1001 hPa
